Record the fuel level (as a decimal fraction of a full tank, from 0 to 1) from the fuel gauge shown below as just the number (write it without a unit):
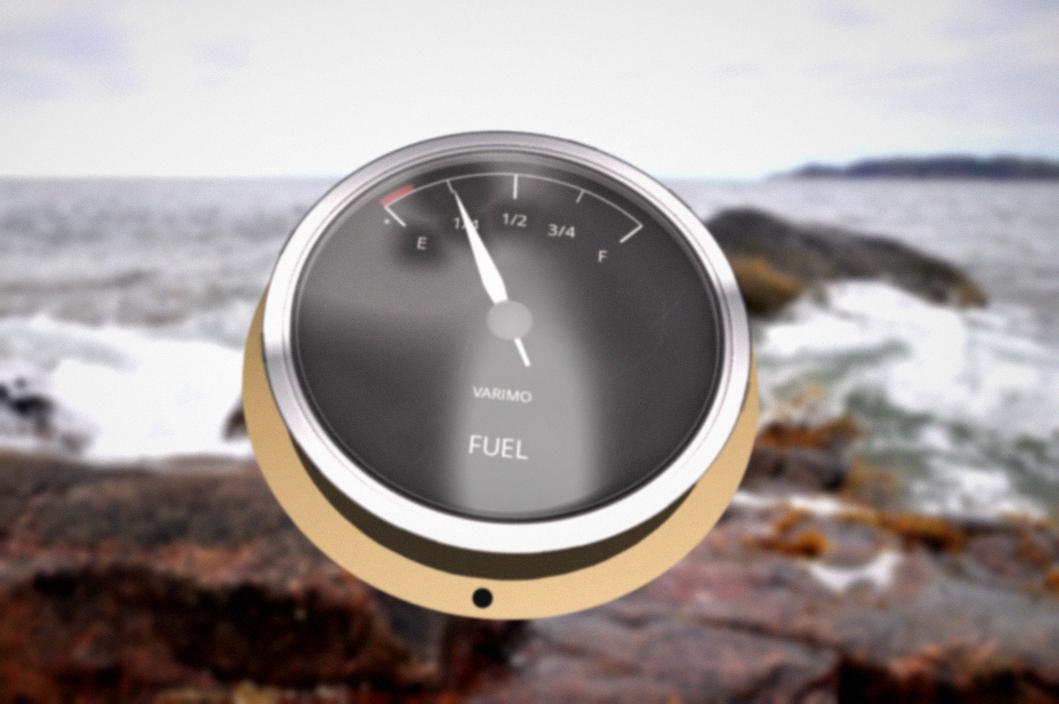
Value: 0.25
